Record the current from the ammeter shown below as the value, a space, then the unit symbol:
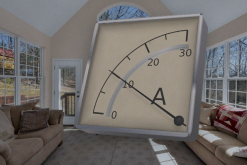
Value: 10 A
